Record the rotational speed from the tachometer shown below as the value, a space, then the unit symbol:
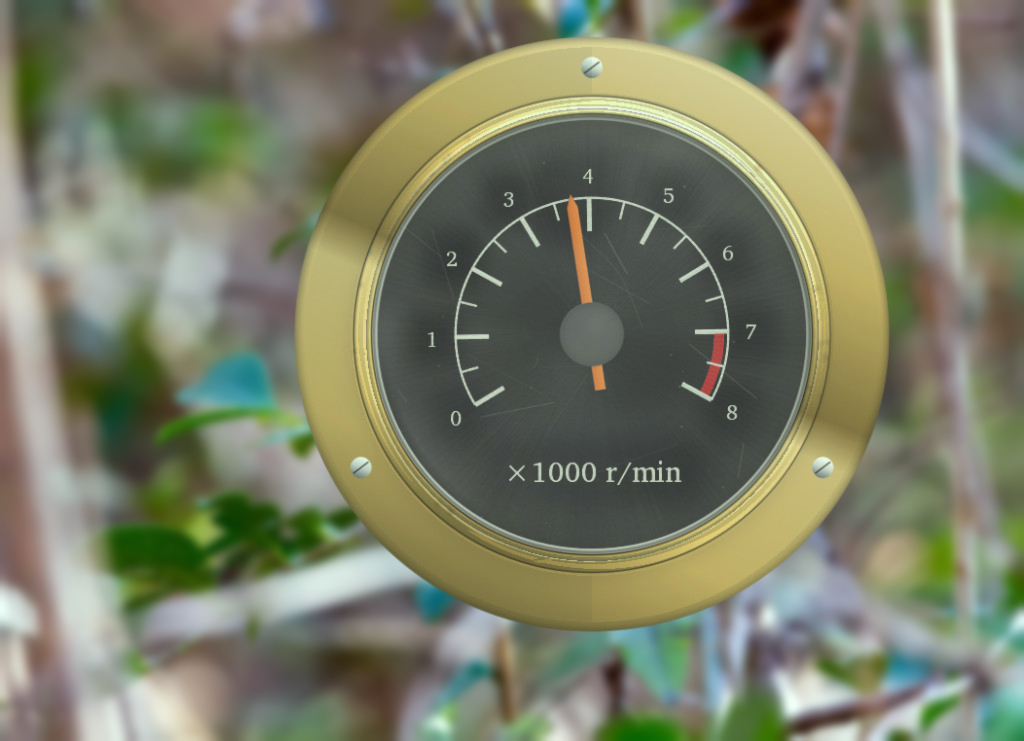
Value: 3750 rpm
